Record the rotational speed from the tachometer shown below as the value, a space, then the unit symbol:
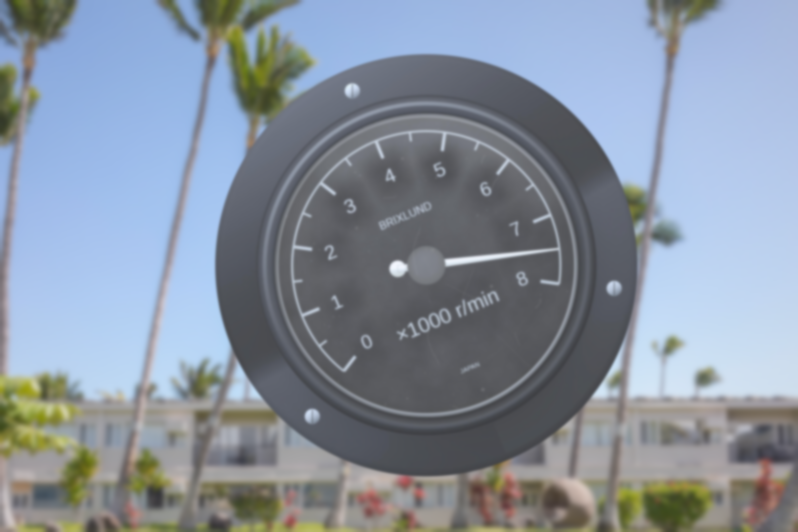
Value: 7500 rpm
